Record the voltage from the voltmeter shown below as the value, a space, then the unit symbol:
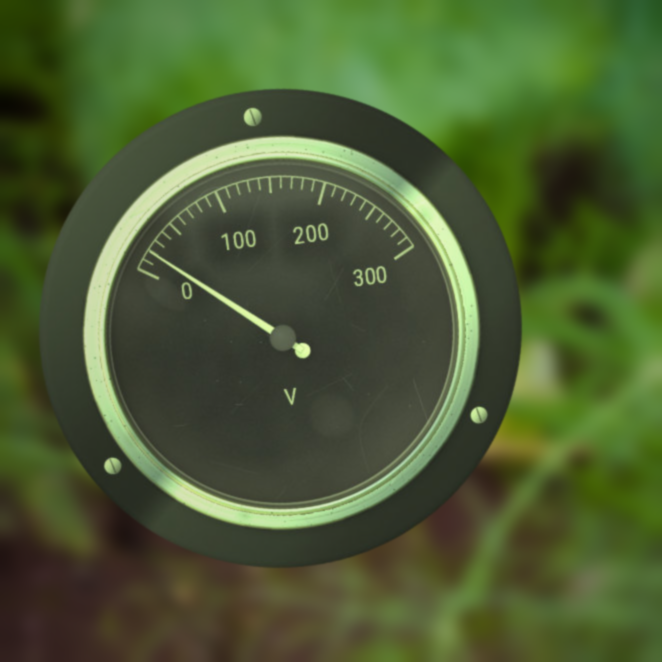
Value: 20 V
